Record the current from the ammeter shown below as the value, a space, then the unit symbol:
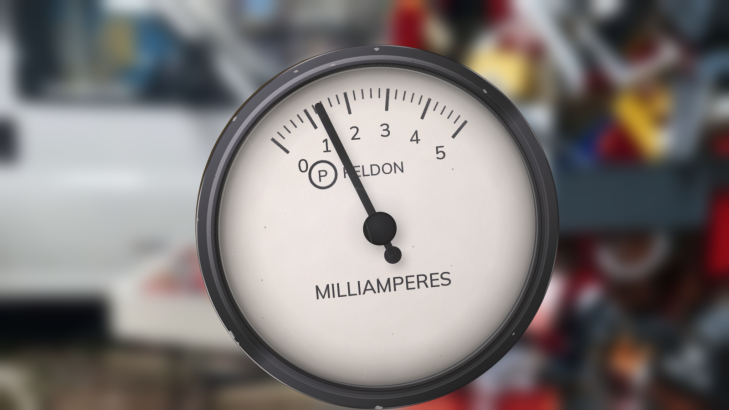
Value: 1.3 mA
